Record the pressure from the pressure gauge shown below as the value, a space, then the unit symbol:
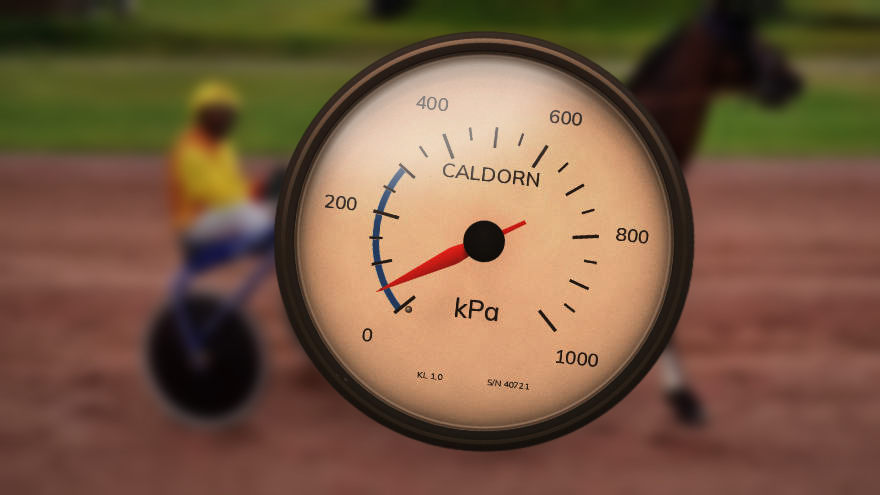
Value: 50 kPa
